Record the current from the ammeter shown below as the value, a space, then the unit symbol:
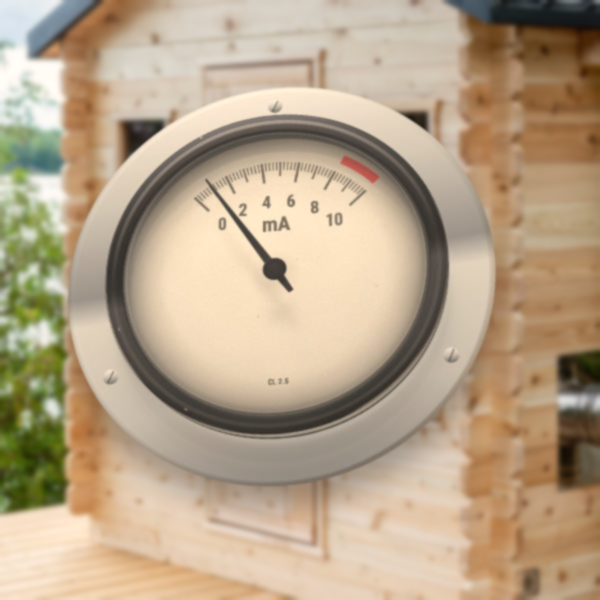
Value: 1 mA
